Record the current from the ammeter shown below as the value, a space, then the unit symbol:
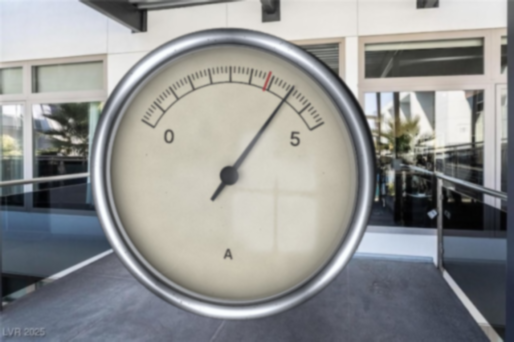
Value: 4 A
